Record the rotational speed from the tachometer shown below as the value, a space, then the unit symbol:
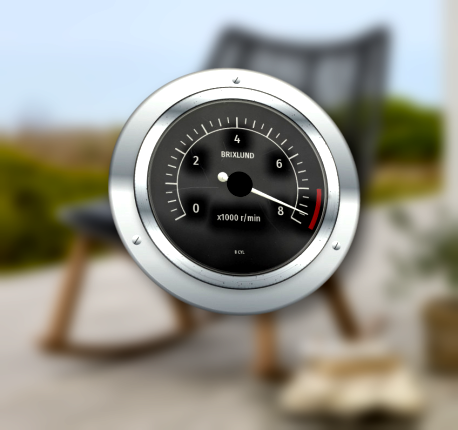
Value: 7750 rpm
